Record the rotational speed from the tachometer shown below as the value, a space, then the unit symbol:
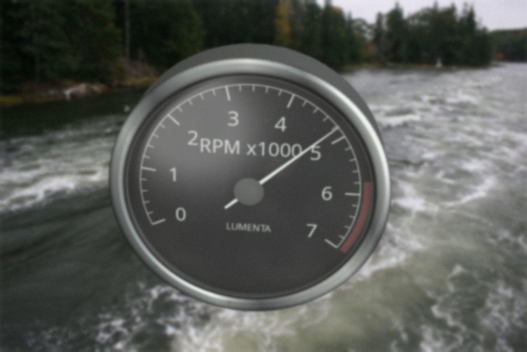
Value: 4800 rpm
